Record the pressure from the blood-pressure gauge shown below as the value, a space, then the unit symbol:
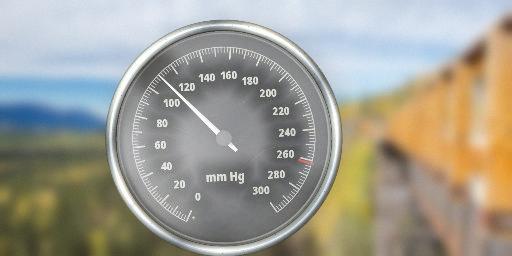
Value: 110 mmHg
